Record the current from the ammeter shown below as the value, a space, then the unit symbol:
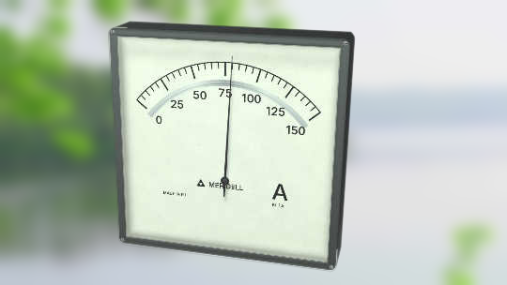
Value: 80 A
